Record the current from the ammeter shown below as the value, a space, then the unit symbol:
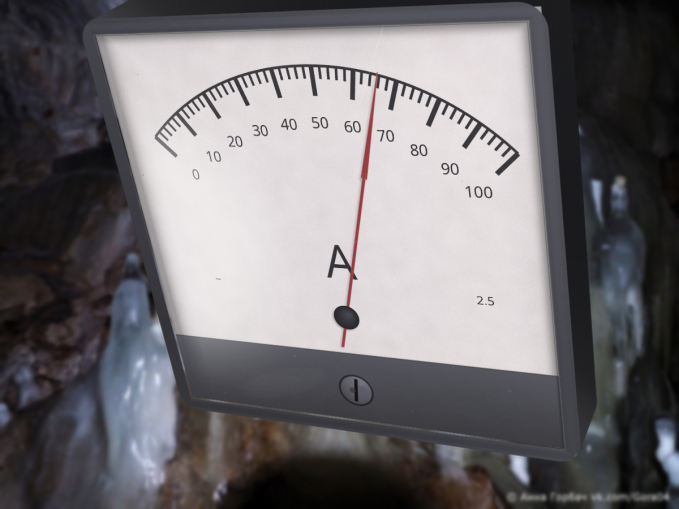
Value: 66 A
